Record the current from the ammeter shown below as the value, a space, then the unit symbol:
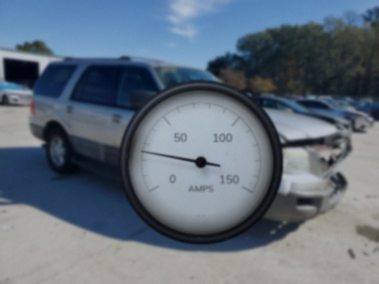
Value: 25 A
